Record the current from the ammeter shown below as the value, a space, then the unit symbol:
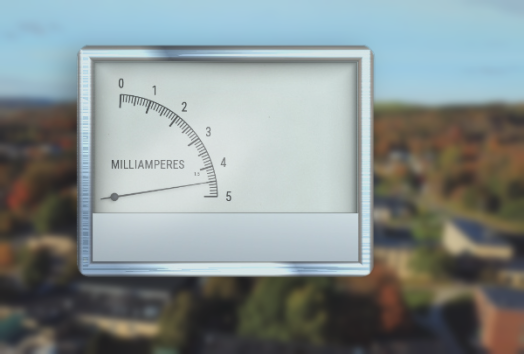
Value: 4.5 mA
